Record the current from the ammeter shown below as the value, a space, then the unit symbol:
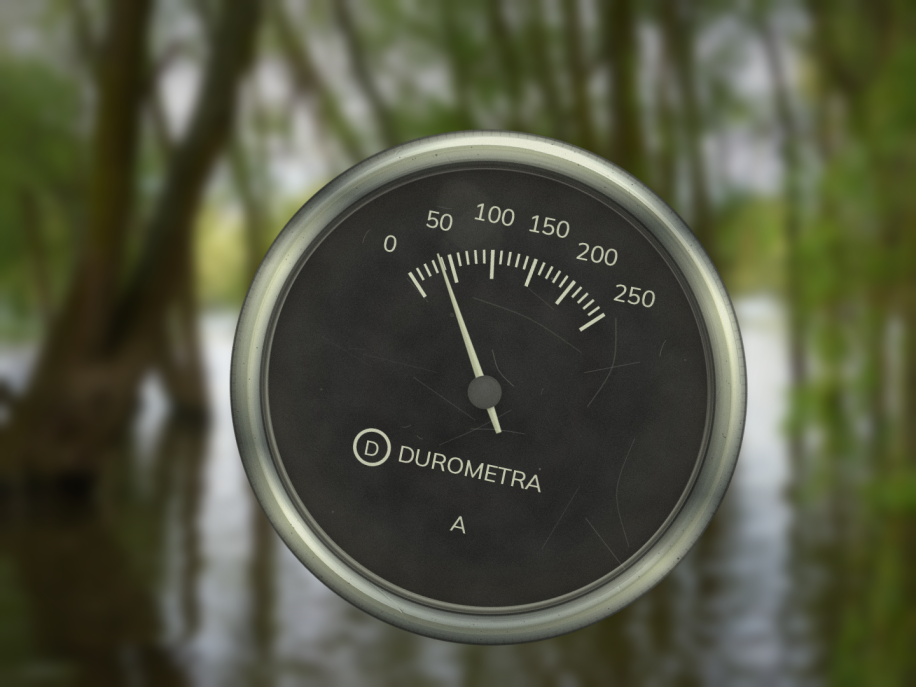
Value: 40 A
